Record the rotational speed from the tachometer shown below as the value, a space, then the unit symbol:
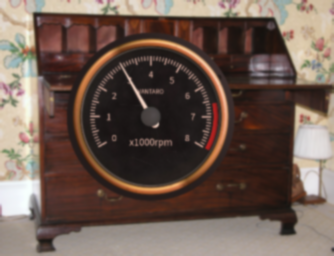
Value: 3000 rpm
